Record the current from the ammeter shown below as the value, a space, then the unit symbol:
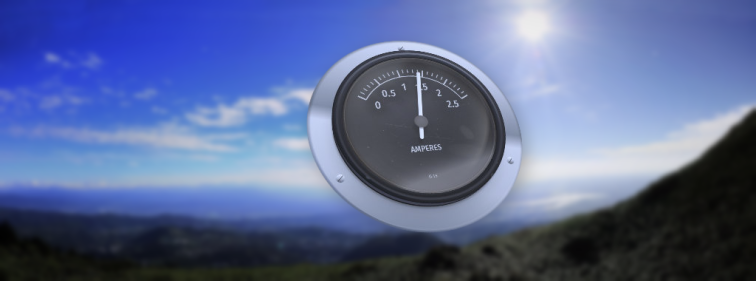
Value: 1.4 A
